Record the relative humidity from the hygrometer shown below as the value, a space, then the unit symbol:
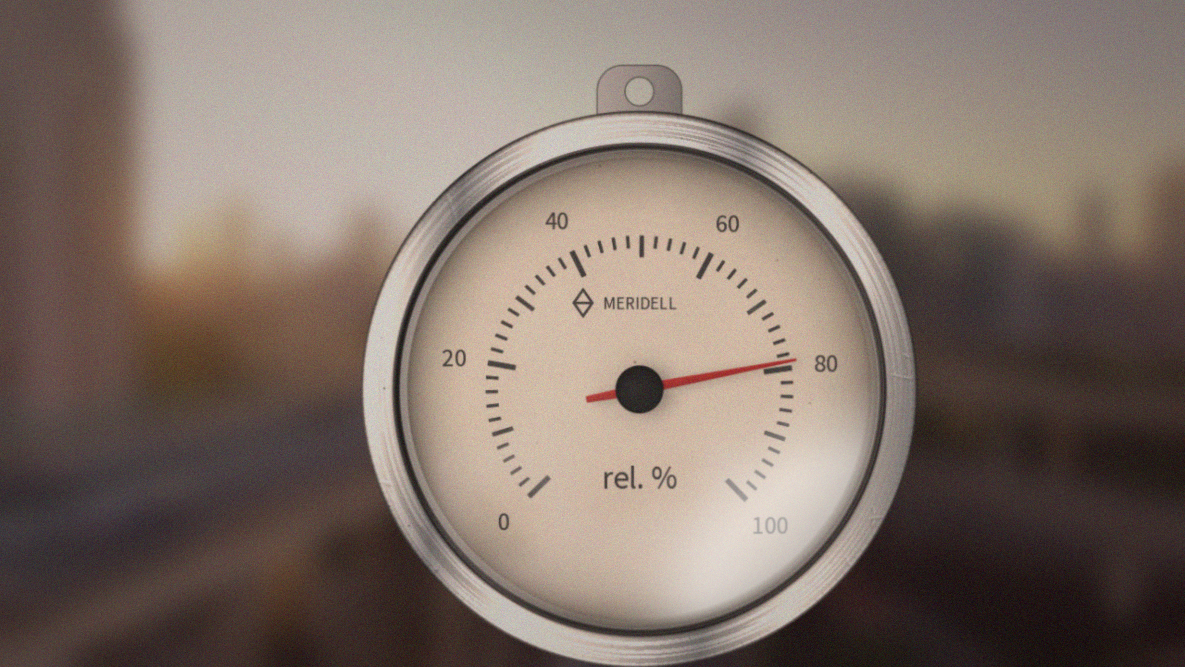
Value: 79 %
